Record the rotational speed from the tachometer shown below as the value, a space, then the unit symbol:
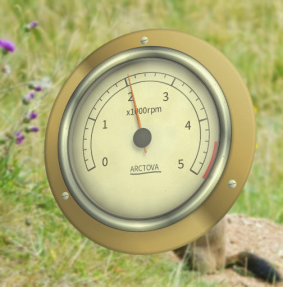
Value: 2100 rpm
